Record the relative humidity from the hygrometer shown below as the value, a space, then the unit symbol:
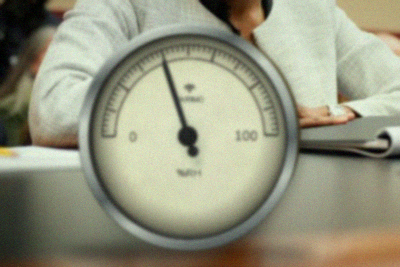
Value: 40 %
